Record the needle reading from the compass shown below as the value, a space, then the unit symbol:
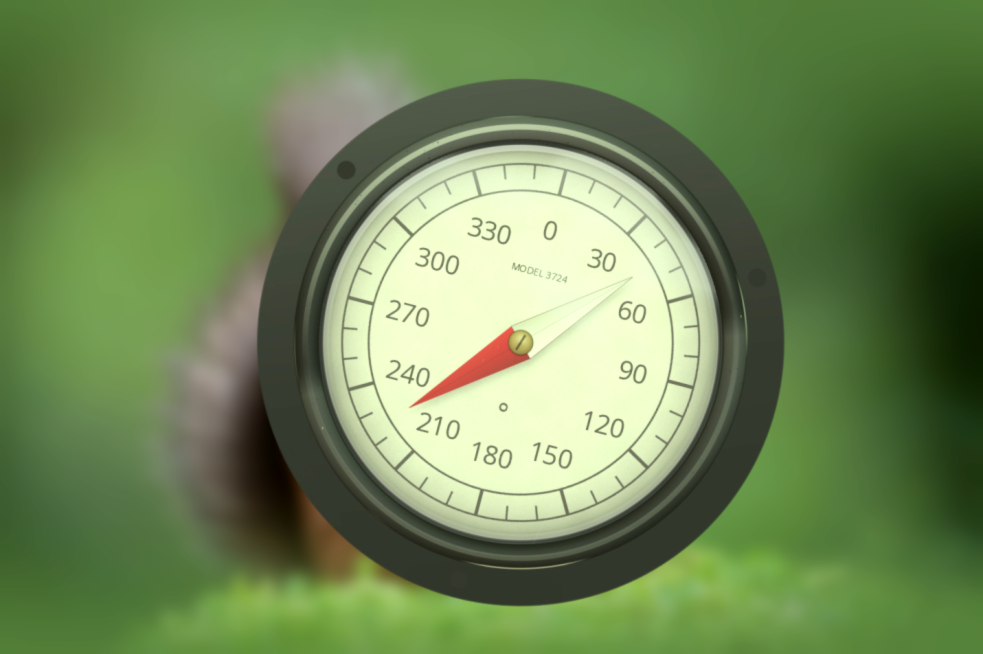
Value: 225 °
